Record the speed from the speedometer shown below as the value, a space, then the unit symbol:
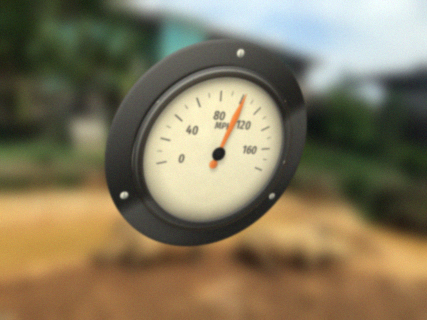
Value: 100 mph
